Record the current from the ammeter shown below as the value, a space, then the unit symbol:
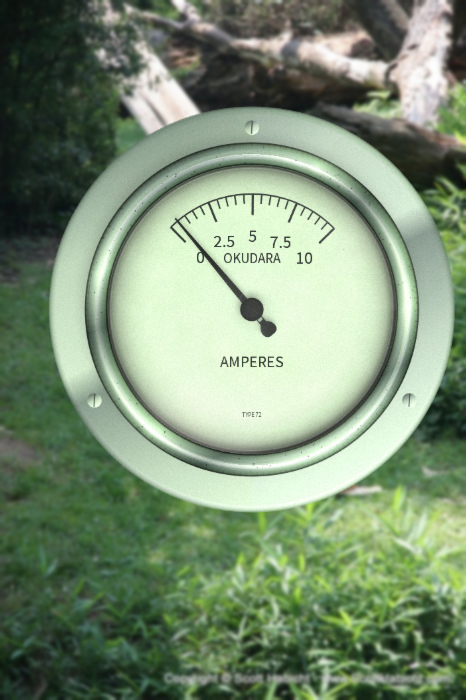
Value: 0.5 A
